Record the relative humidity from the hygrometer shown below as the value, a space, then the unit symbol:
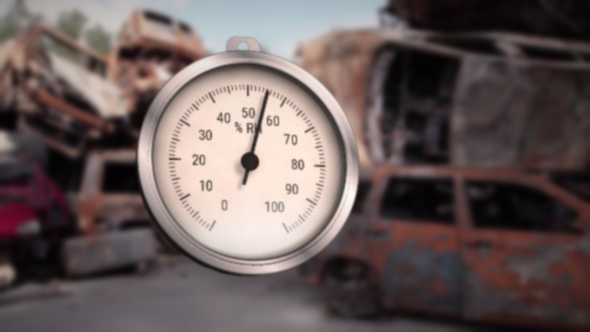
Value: 55 %
